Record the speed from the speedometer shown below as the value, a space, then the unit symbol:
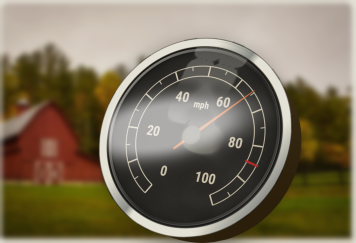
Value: 65 mph
